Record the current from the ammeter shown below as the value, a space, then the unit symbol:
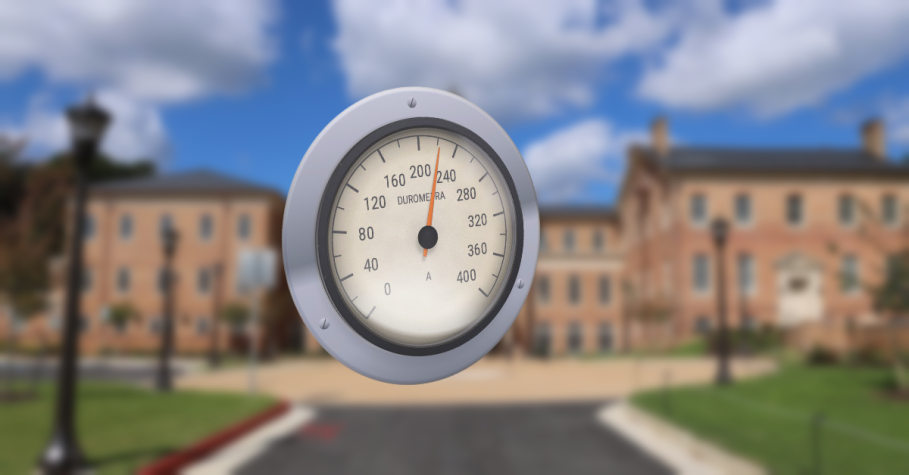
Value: 220 A
